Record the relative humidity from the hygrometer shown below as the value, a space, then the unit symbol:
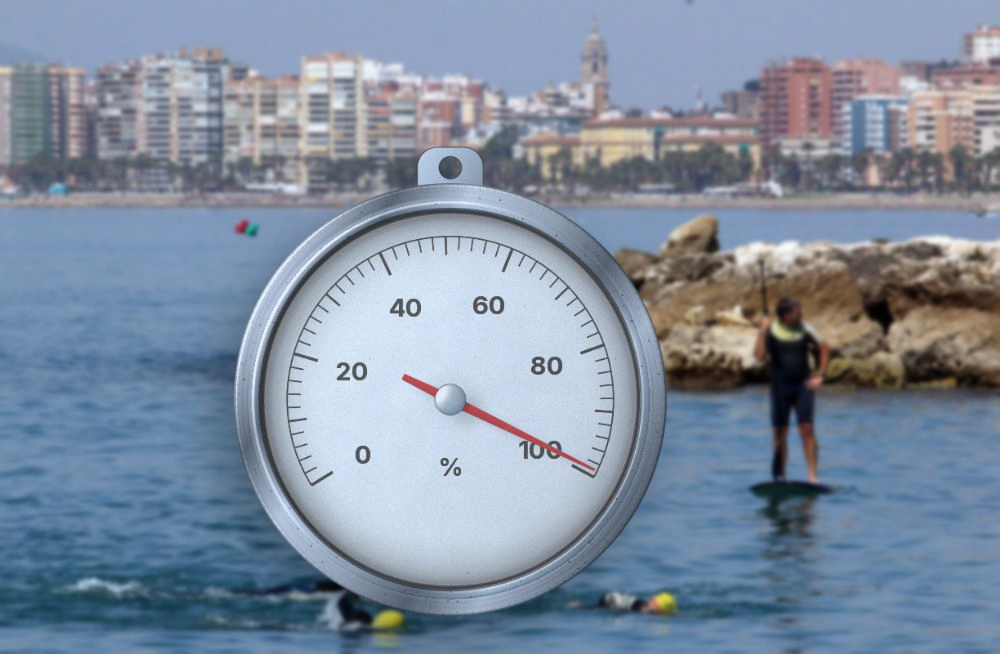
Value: 99 %
